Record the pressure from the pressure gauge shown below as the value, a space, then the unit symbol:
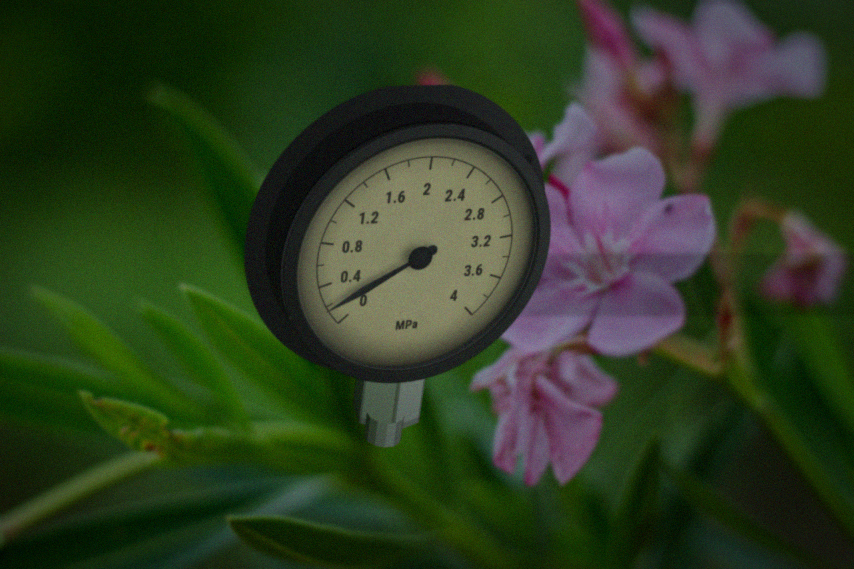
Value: 0.2 MPa
